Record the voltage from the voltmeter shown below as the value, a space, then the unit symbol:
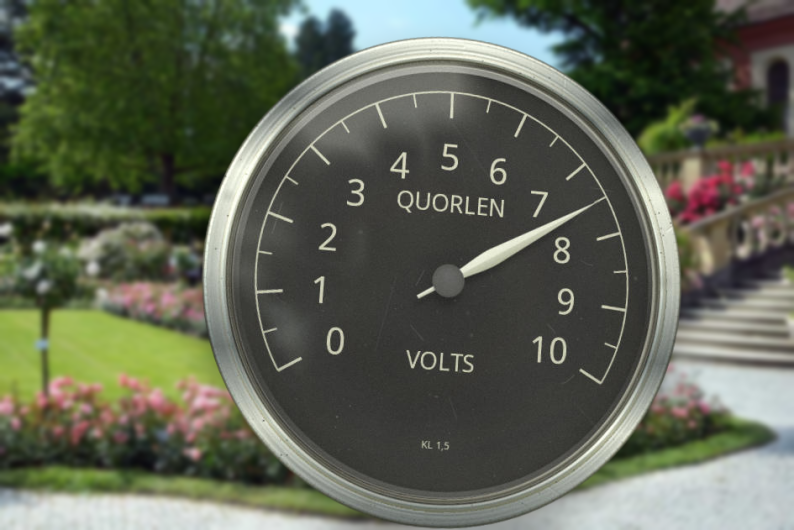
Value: 7.5 V
